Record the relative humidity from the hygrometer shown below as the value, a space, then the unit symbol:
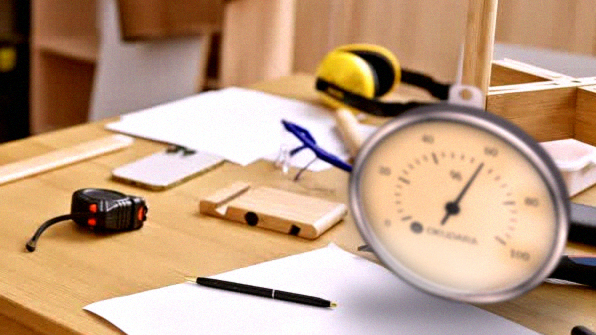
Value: 60 %
